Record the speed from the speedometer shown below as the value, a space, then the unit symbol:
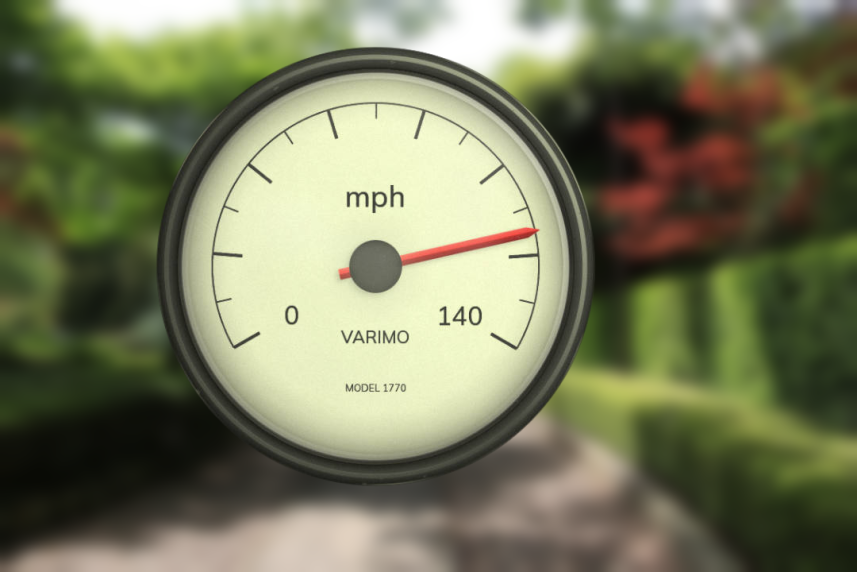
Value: 115 mph
